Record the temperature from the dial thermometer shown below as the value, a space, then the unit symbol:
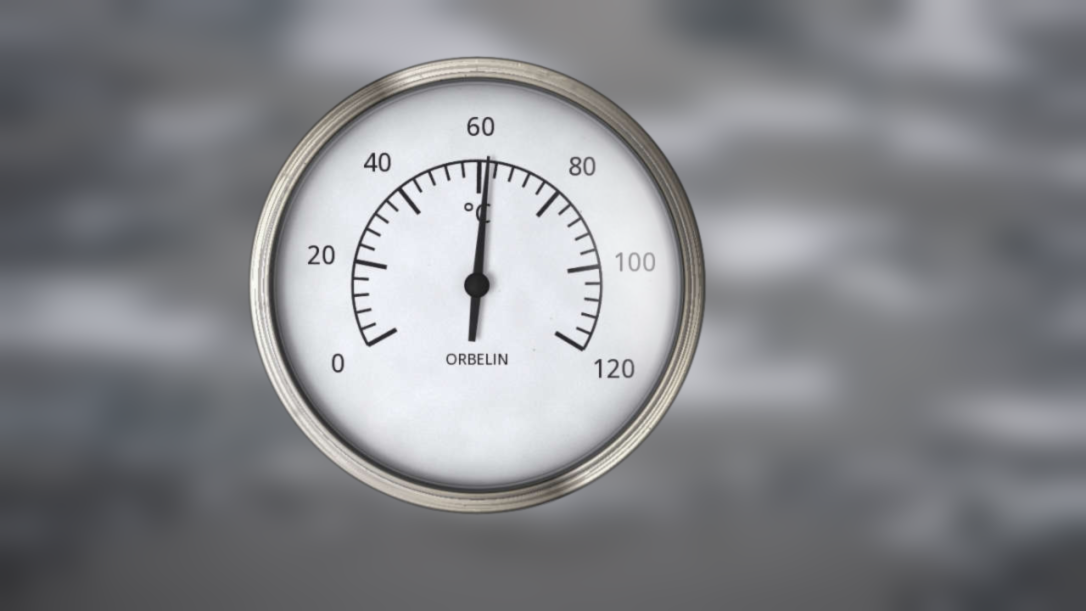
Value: 62 °C
